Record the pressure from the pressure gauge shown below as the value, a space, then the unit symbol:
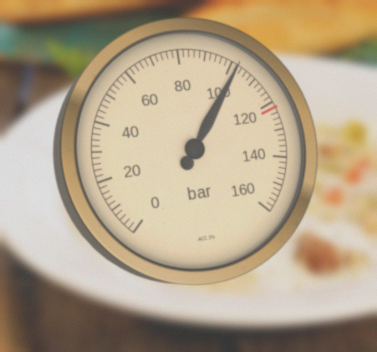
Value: 102 bar
